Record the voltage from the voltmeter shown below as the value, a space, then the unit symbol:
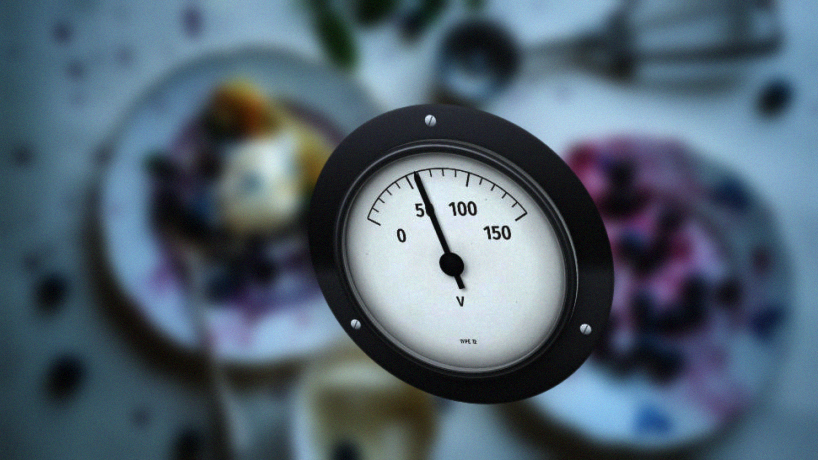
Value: 60 V
